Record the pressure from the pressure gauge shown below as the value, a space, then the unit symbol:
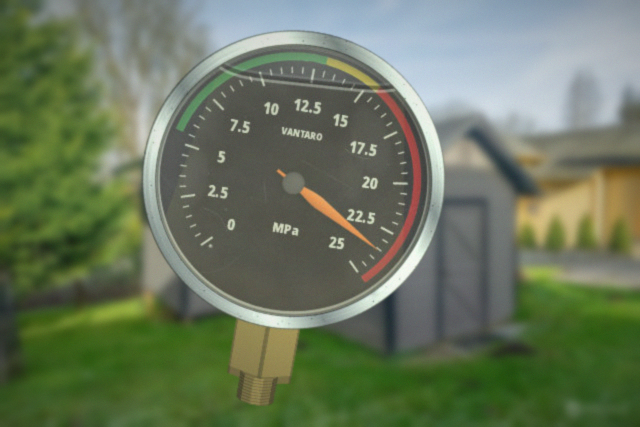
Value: 23.5 MPa
